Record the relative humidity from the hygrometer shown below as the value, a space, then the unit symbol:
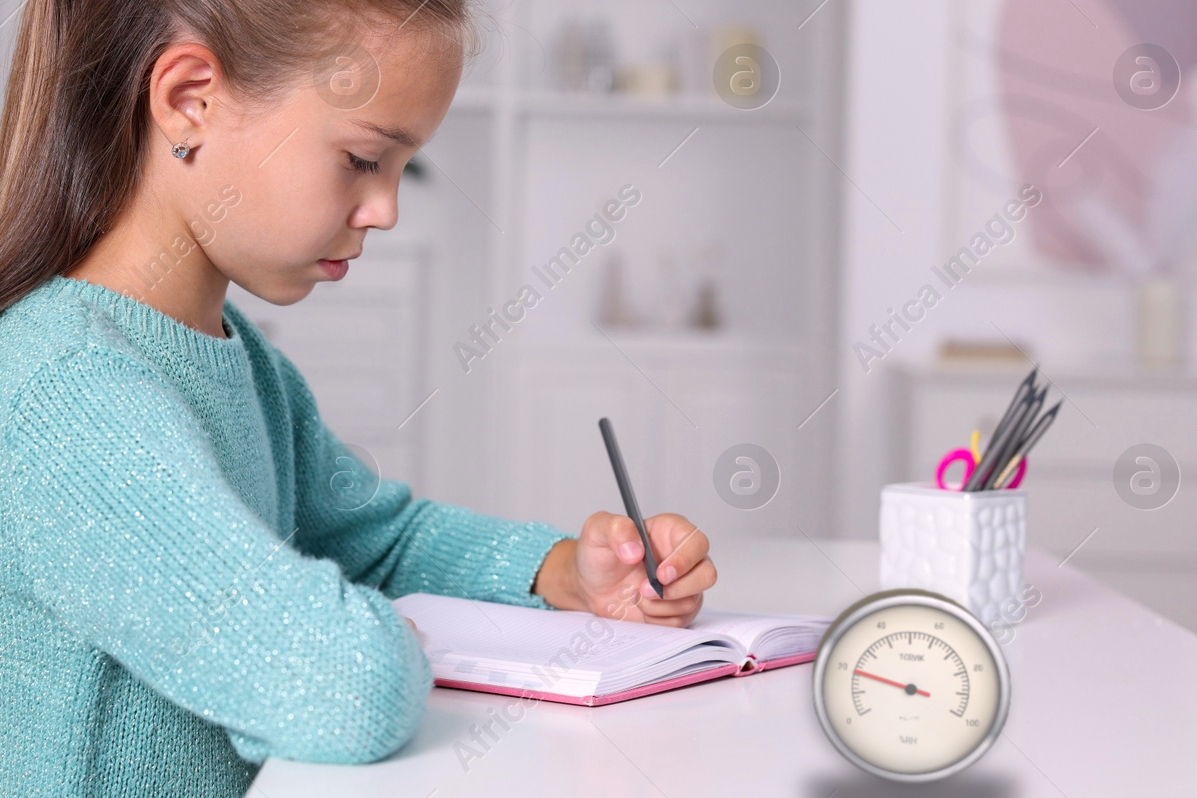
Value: 20 %
